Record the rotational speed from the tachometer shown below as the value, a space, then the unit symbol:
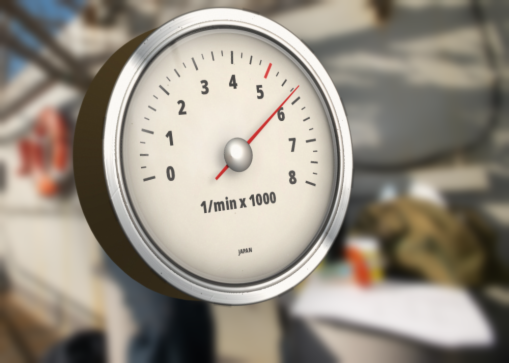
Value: 5750 rpm
